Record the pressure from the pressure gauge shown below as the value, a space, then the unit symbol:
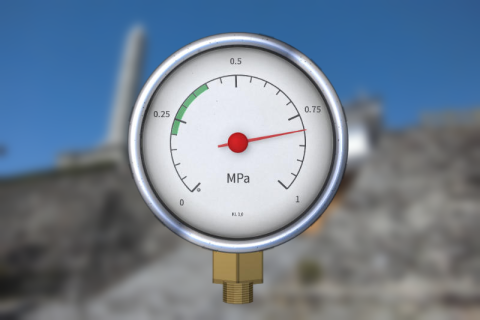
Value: 0.8 MPa
